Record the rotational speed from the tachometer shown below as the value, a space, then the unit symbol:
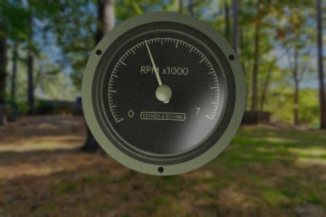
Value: 3000 rpm
